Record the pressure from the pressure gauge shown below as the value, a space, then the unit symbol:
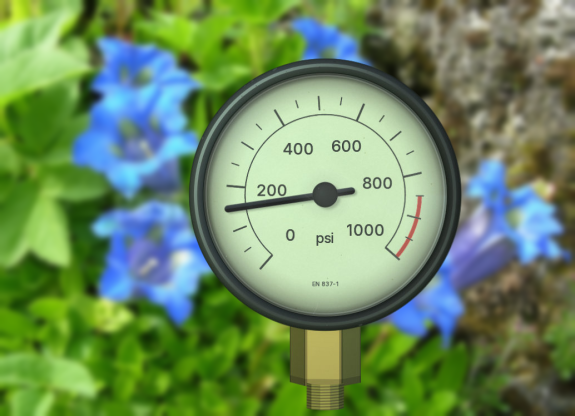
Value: 150 psi
